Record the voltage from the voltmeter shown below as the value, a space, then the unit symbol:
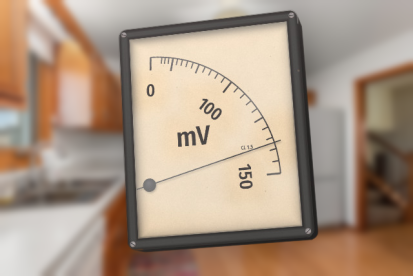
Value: 137.5 mV
